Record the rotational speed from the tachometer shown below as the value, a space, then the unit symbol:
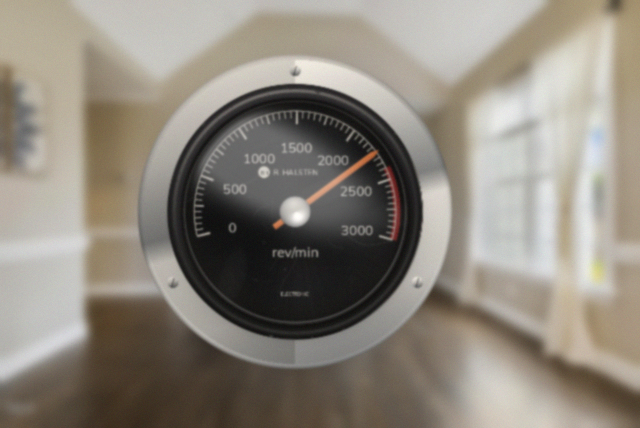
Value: 2250 rpm
